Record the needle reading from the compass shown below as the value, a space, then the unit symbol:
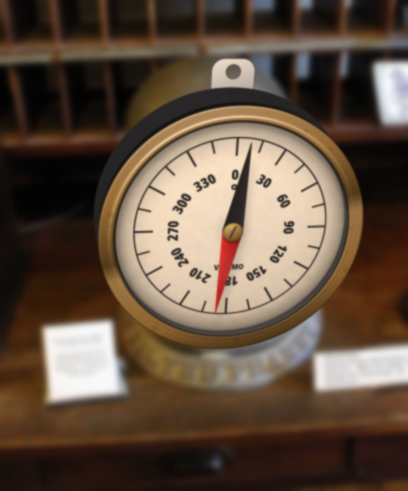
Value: 187.5 °
